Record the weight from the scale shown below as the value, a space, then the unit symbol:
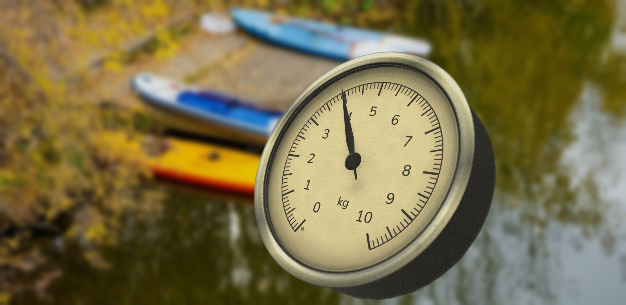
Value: 4 kg
